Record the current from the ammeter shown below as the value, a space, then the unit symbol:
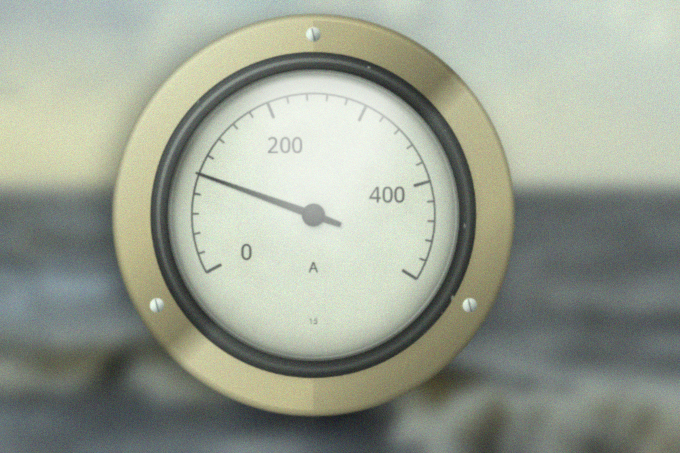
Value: 100 A
